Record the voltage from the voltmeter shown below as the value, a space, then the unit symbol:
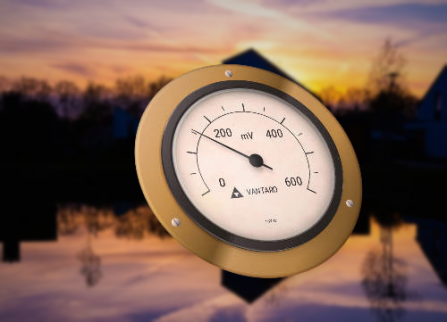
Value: 150 mV
